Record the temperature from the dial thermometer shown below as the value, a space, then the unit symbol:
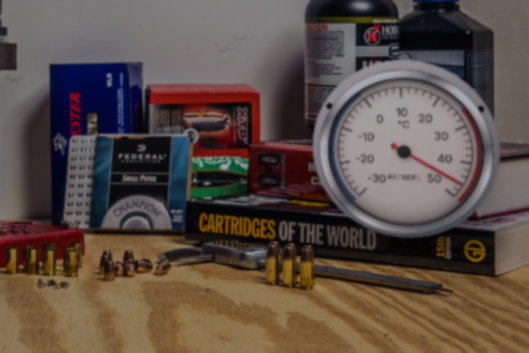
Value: 46 °C
